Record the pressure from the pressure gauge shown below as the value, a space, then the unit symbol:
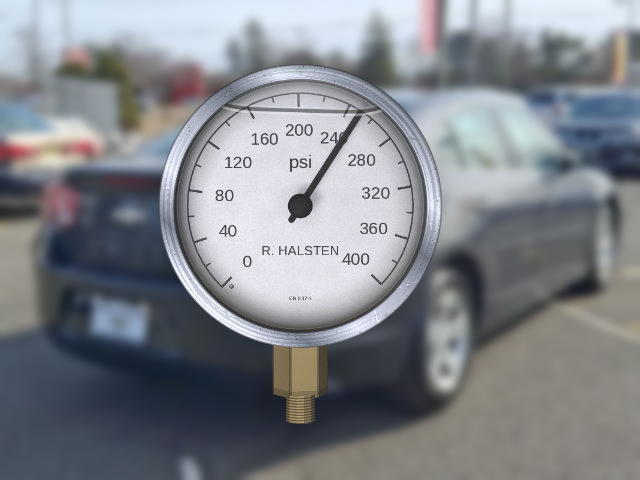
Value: 250 psi
